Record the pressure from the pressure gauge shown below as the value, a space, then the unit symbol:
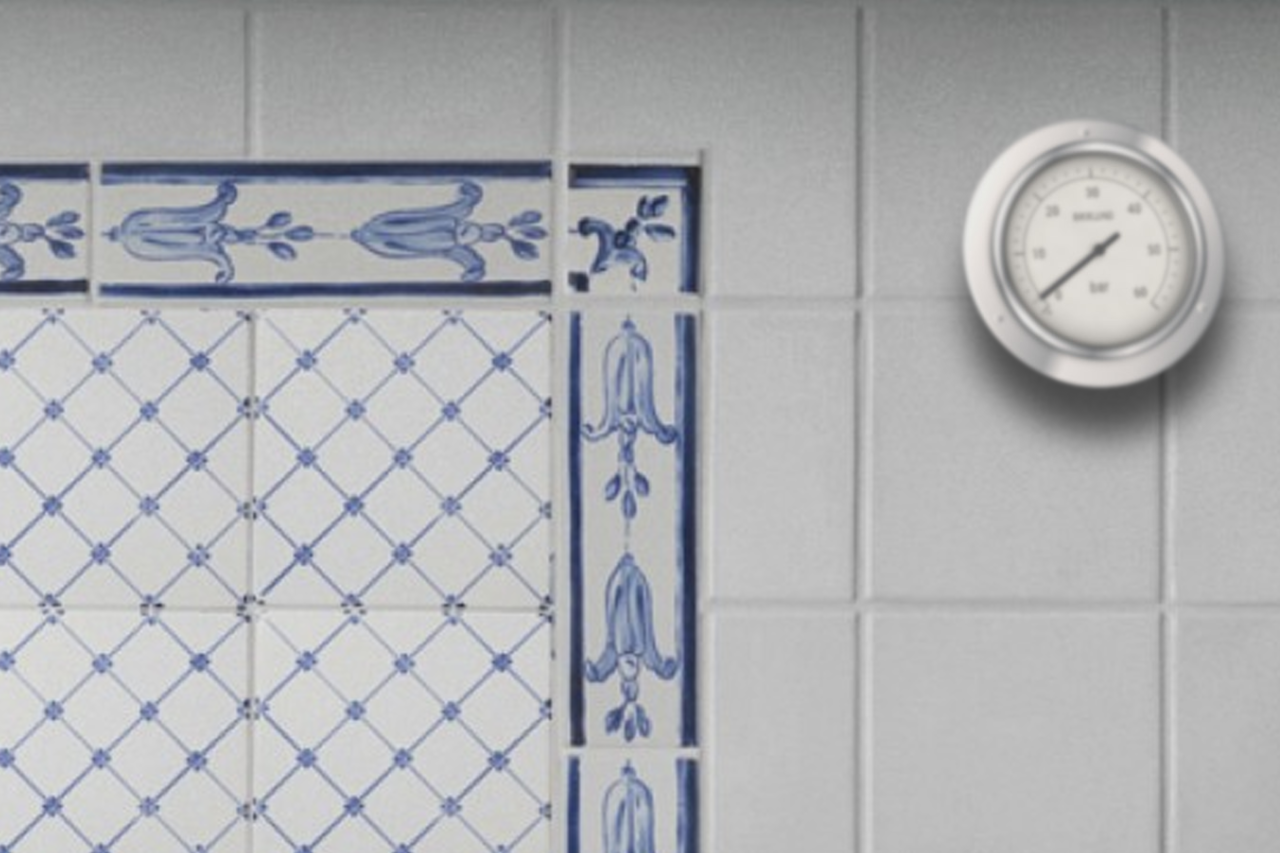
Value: 2 bar
